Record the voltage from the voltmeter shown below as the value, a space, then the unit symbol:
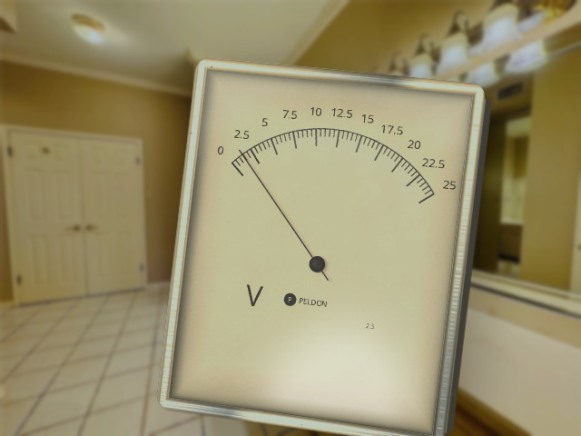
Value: 1.5 V
